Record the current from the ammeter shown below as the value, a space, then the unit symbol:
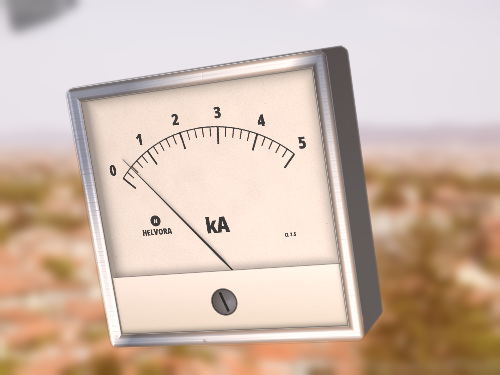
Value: 0.4 kA
